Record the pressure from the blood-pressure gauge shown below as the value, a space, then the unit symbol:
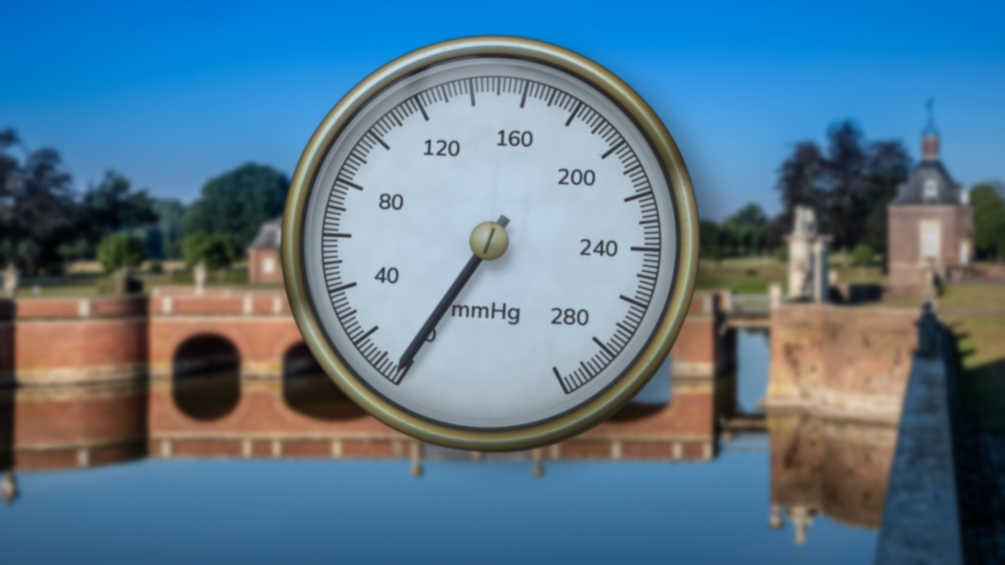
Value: 2 mmHg
